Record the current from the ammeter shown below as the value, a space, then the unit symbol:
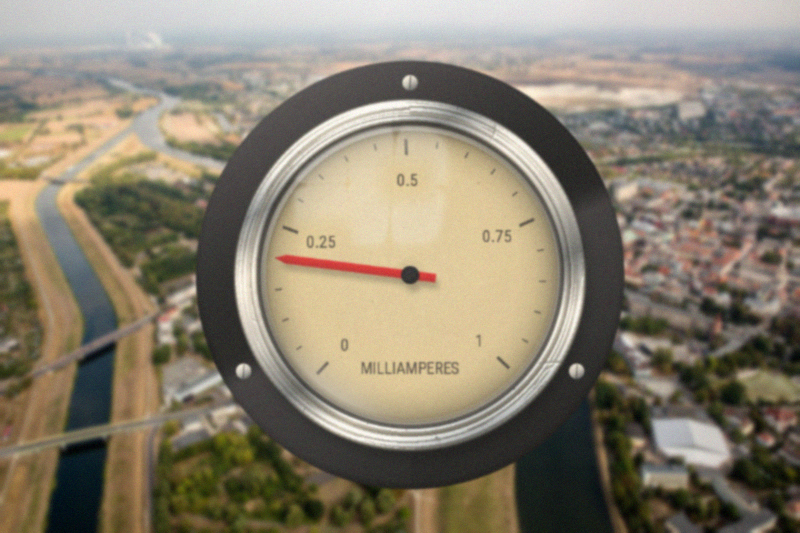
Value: 0.2 mA
